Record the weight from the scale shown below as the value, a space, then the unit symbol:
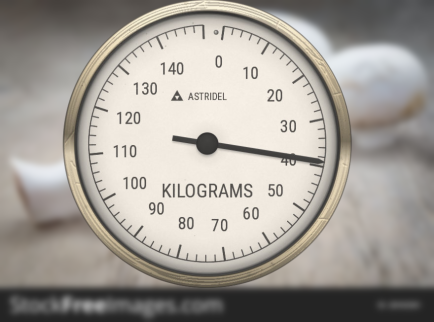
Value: 39 kg
